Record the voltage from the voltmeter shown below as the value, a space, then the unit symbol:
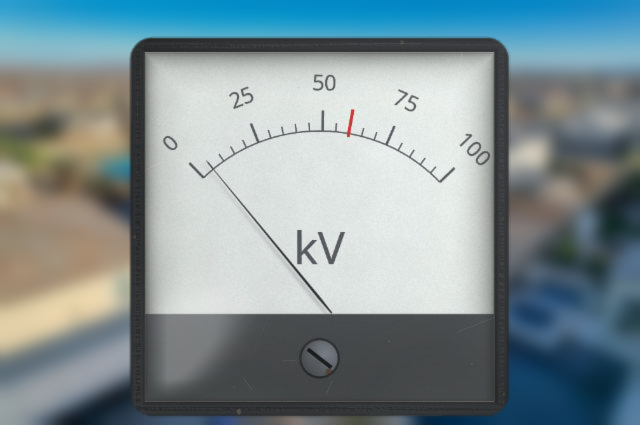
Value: 5 kV
